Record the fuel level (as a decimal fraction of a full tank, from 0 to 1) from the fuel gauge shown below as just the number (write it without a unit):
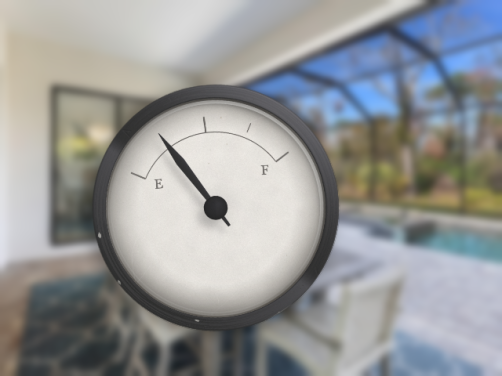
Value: 0.25
